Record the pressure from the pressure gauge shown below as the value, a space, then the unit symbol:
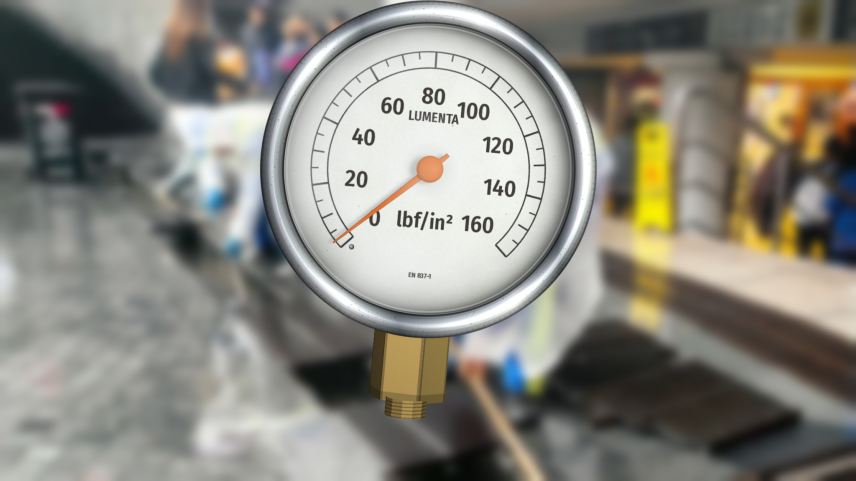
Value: 2.5 psi
